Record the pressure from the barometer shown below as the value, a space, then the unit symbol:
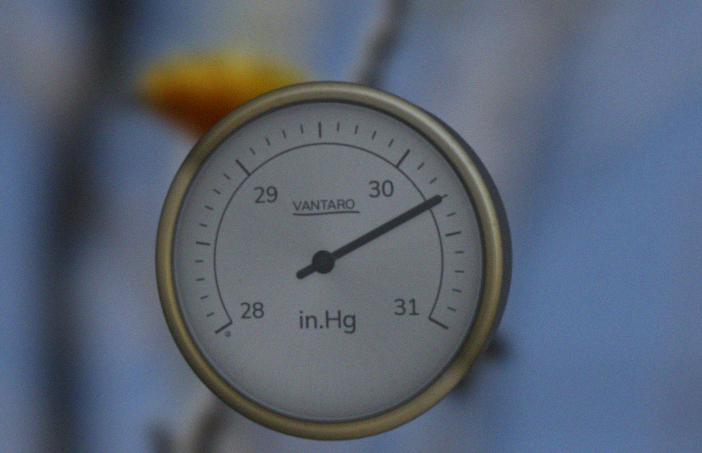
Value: 30.3 inHg
